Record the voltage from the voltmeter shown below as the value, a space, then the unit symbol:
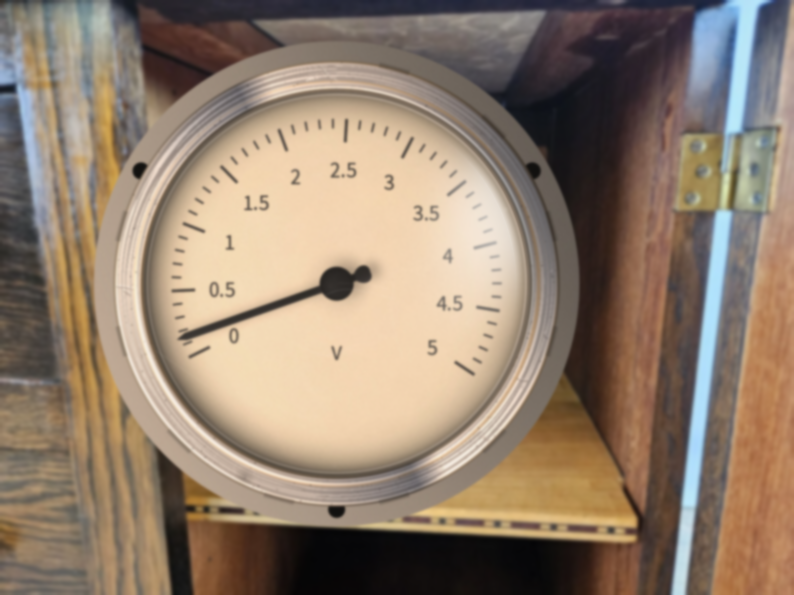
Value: 0.15 V
